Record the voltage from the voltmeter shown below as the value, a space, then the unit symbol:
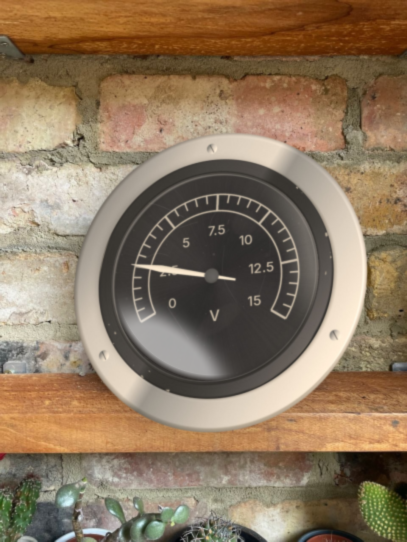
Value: 2.5 V
